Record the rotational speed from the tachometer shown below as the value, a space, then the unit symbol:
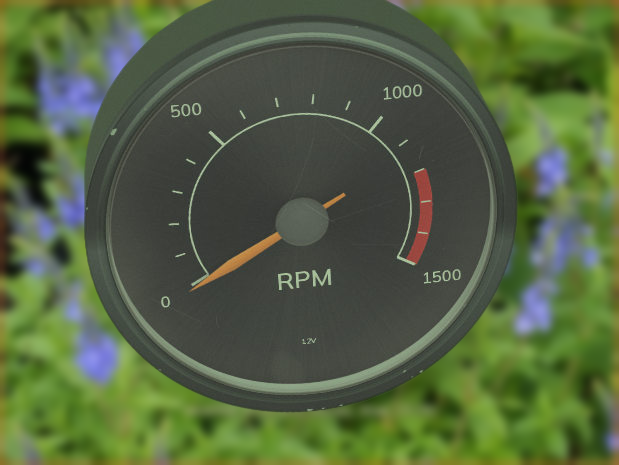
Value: 0 rpm
